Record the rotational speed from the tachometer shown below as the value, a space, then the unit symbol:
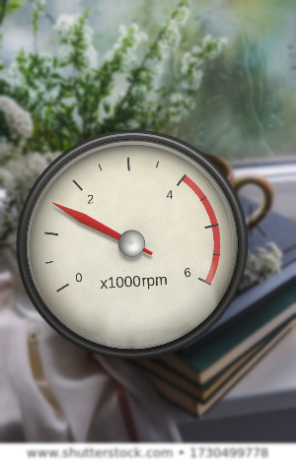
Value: 1500 rpm
